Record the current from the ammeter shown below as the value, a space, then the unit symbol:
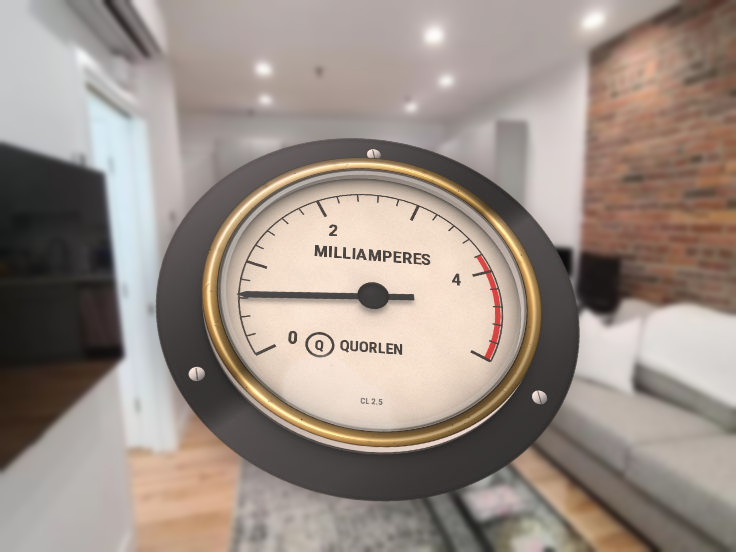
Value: 0.6 mA
